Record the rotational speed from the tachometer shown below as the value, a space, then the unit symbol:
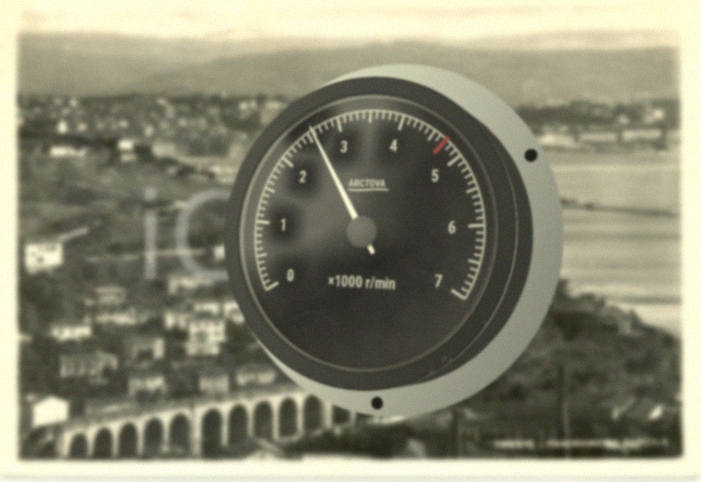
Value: 2600 rpm
